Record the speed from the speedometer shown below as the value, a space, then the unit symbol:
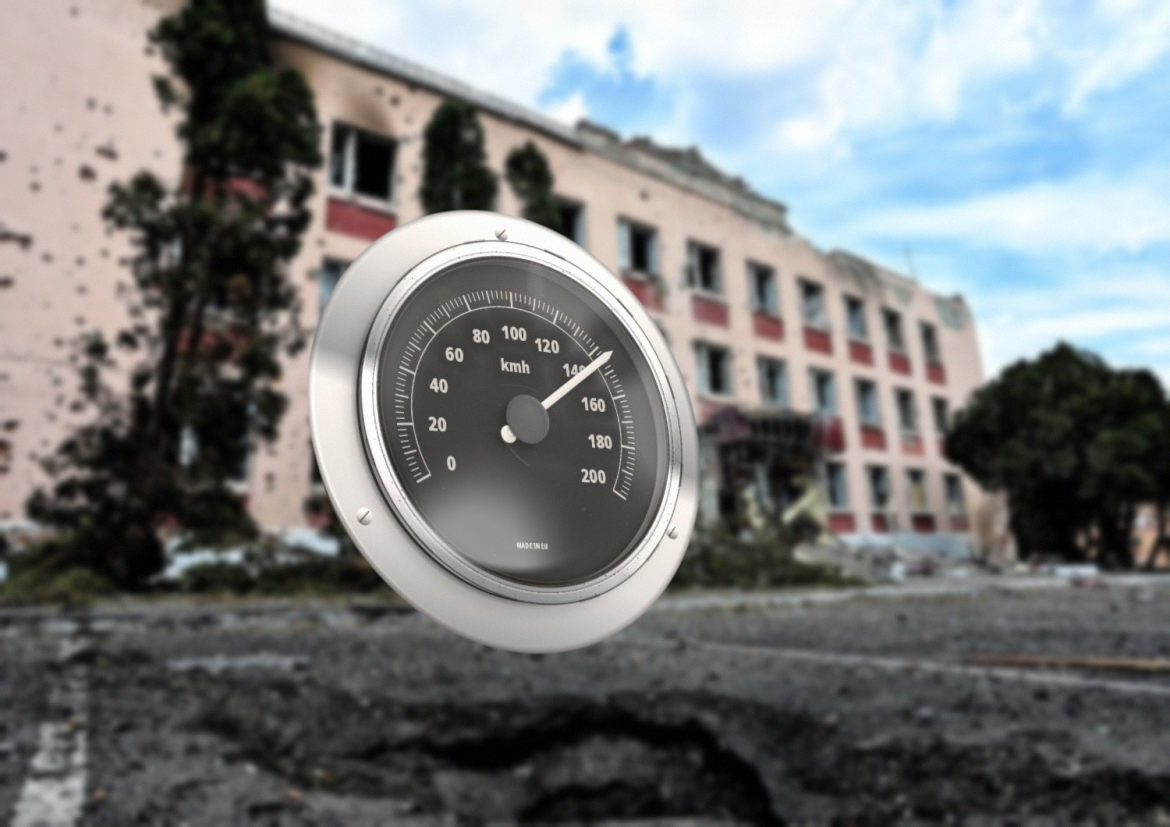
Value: 144 km/h
